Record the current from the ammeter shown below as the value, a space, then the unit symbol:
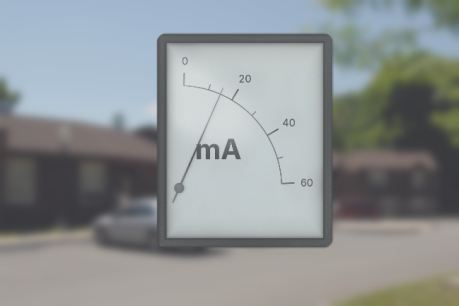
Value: 15 mA
